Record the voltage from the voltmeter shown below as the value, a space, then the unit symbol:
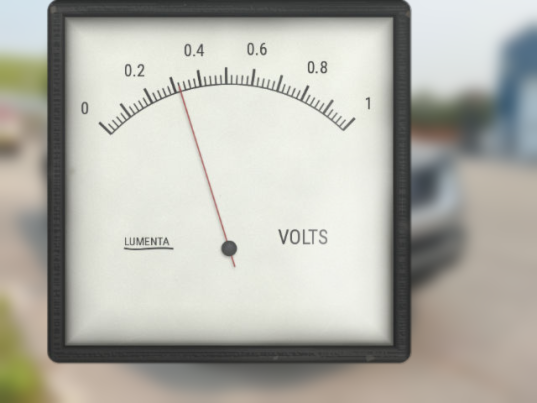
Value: 0.32 V
